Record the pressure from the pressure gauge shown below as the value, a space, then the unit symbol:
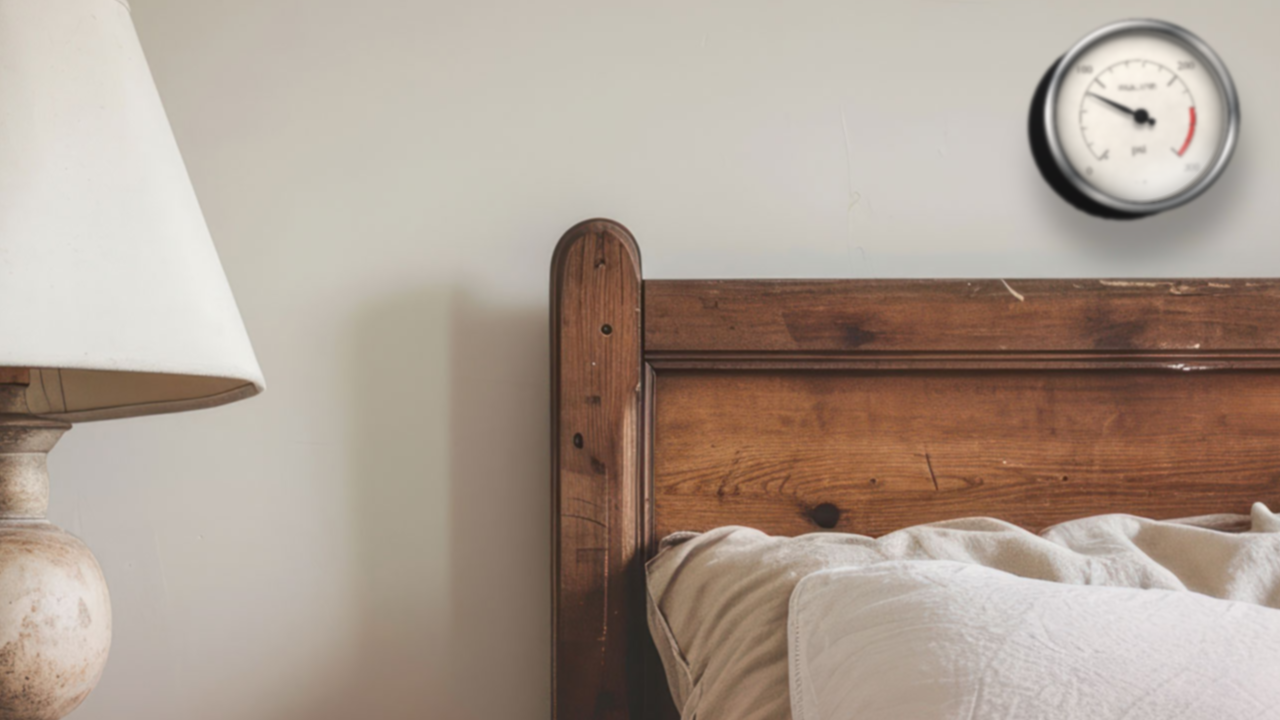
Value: 80 psi
